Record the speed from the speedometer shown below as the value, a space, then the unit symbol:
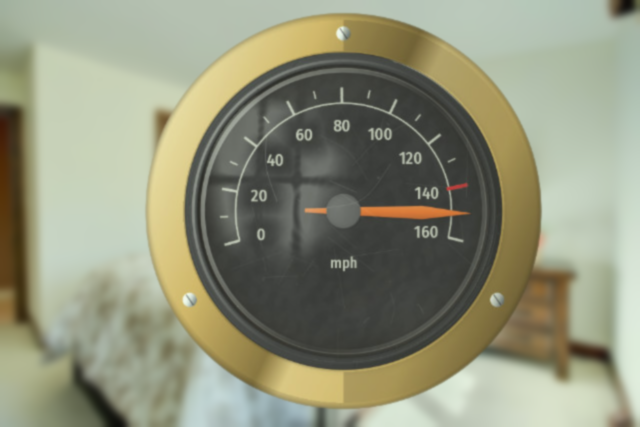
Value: 150 mph
